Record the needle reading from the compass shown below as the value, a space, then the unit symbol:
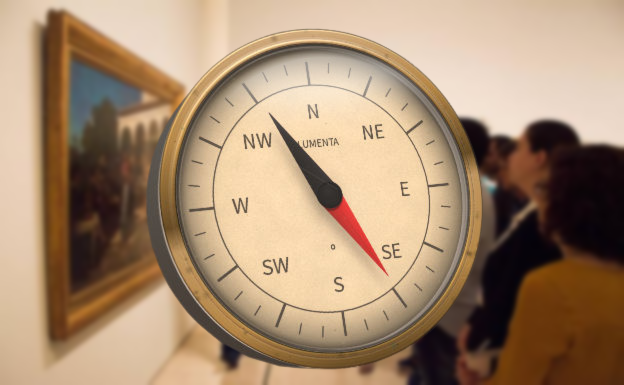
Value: 150 °
